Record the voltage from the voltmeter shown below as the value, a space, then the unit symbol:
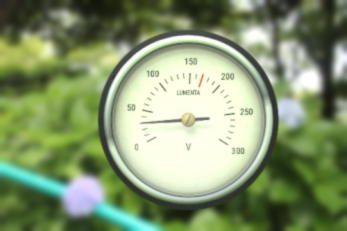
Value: 30 V
